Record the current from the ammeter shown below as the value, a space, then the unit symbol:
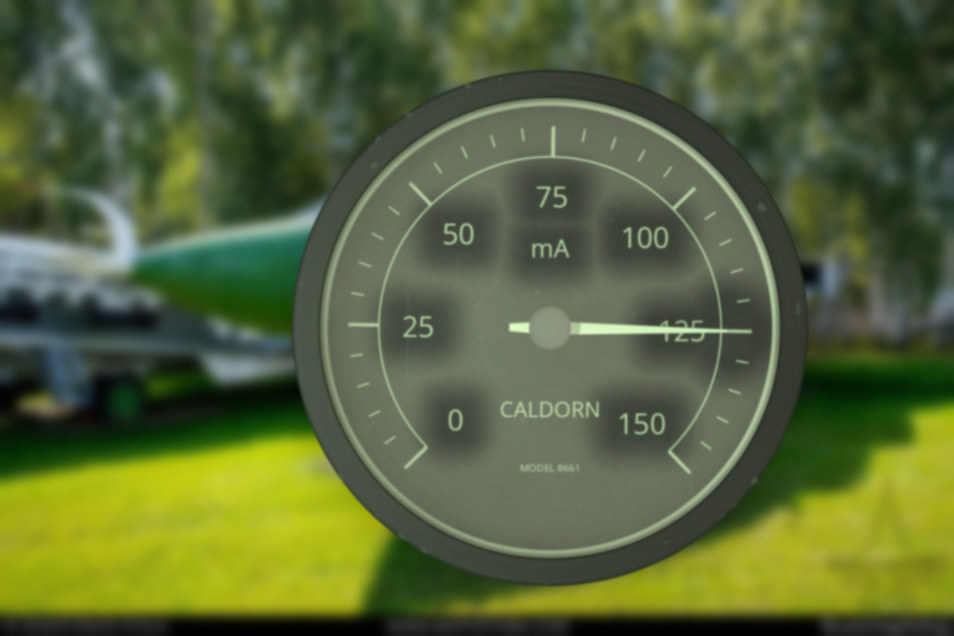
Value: 125 mA
